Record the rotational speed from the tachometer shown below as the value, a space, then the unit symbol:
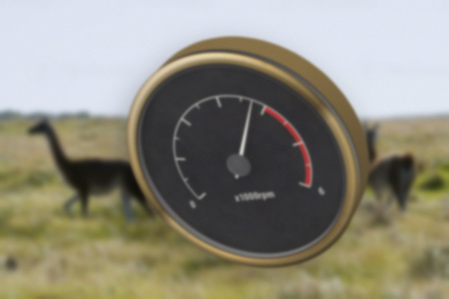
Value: 3750 rpm
